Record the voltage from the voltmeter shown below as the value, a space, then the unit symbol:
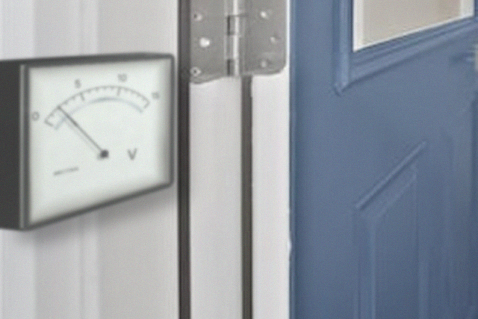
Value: 2 V
